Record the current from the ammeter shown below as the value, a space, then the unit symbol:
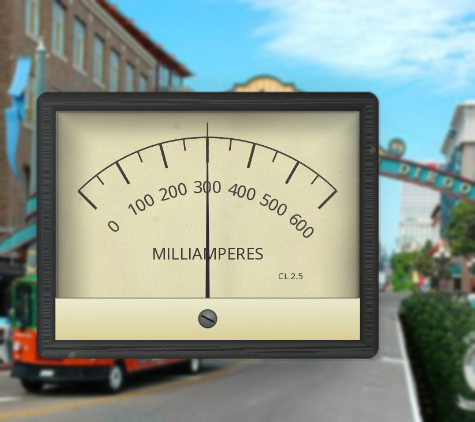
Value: 300 mA
